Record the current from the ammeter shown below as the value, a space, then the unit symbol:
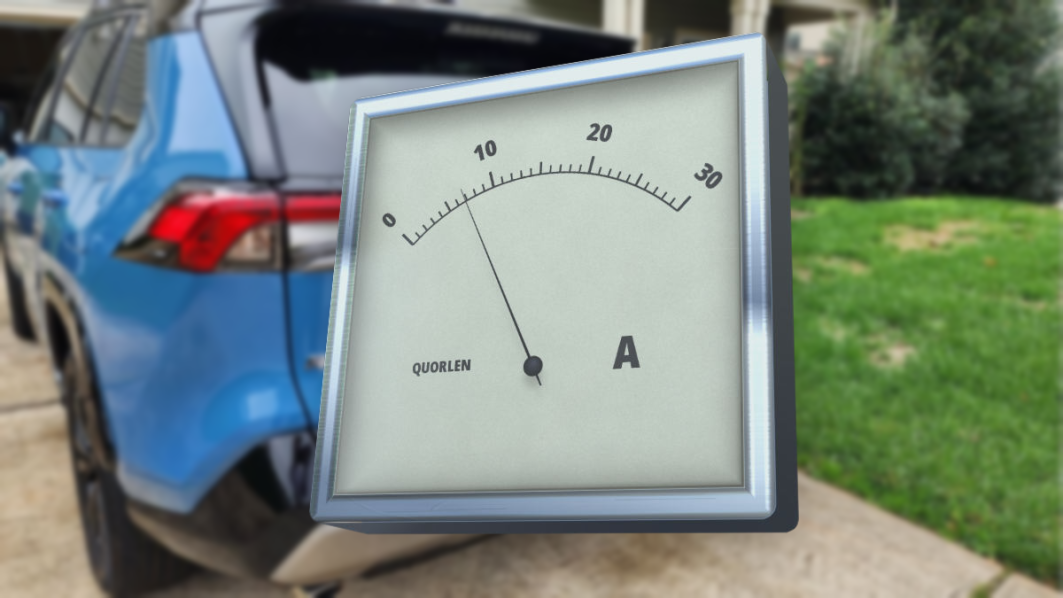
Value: 7 A
